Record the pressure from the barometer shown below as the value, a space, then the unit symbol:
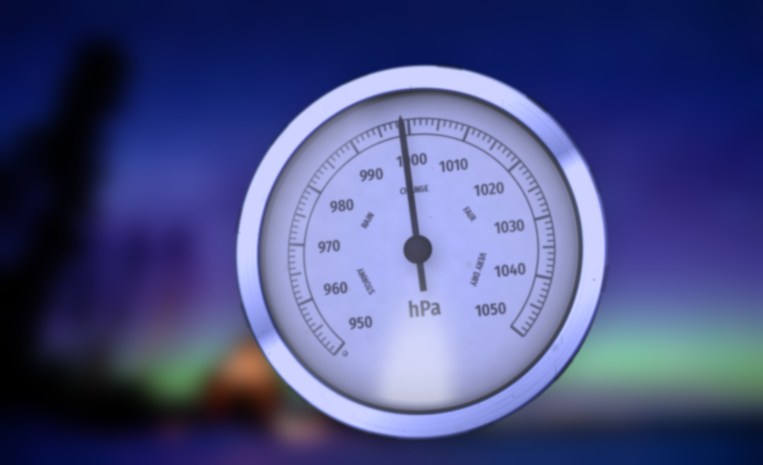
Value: 999 hPa
